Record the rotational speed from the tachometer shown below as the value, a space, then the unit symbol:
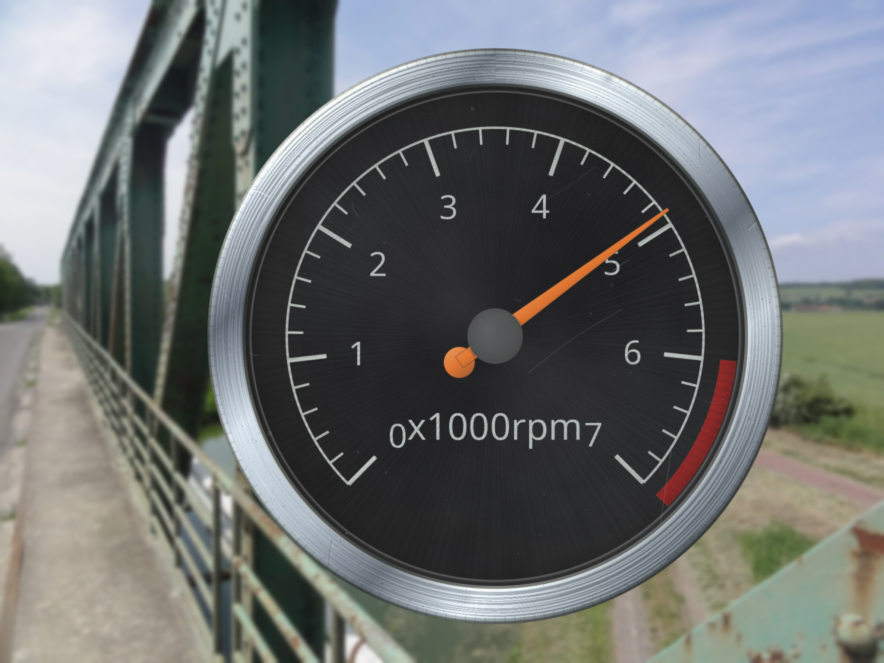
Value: 4900 rpm
